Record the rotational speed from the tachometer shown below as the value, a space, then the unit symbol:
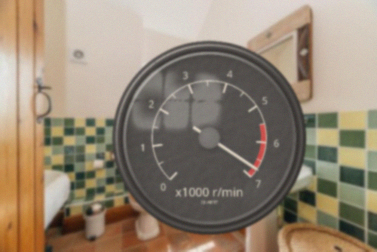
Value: 6750 rpm
